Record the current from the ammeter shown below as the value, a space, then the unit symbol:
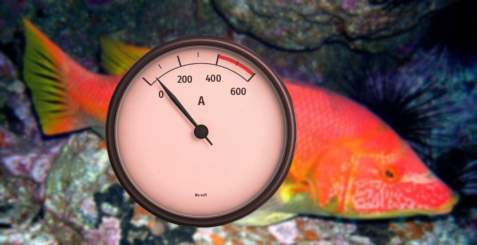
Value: 50 A
